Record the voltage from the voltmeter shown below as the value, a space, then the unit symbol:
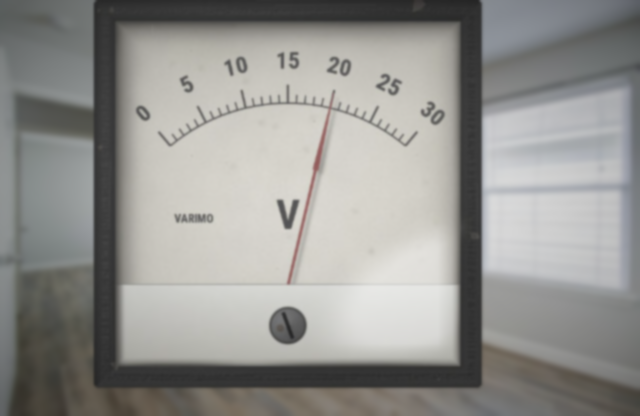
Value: 20 V
